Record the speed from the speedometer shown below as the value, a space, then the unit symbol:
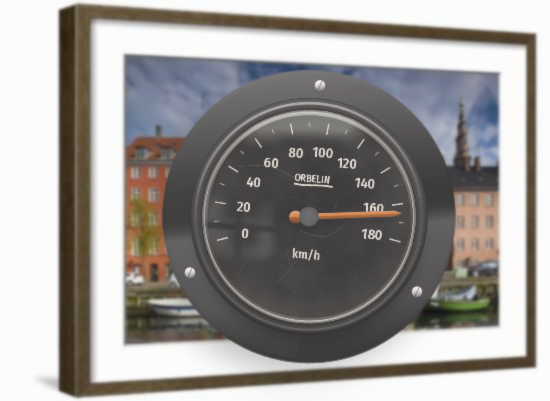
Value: 165 km/h
